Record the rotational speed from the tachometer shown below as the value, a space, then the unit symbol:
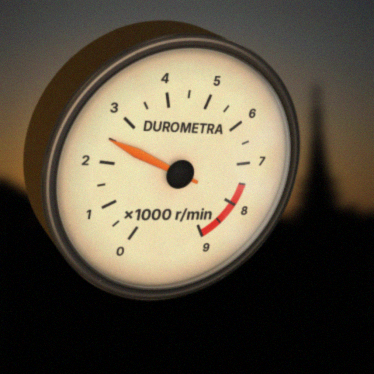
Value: 2500 rpm
